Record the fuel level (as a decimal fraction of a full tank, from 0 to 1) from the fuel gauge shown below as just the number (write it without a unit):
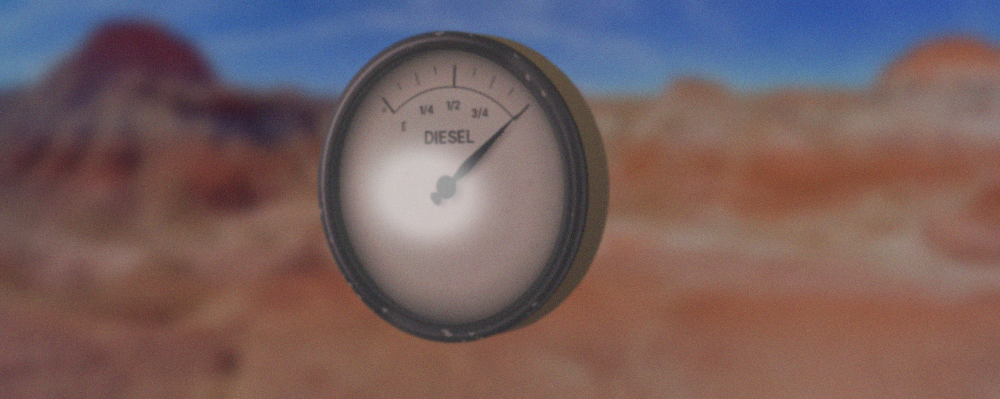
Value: 1
